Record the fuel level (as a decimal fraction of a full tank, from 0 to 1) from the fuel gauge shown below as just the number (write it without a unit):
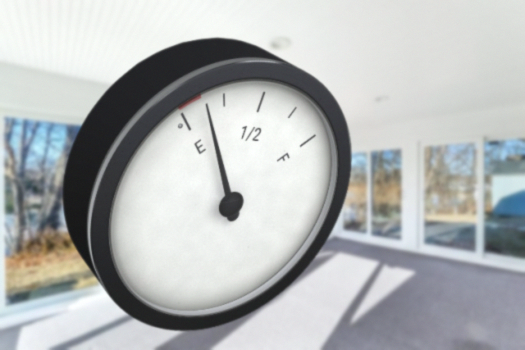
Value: 0.125
